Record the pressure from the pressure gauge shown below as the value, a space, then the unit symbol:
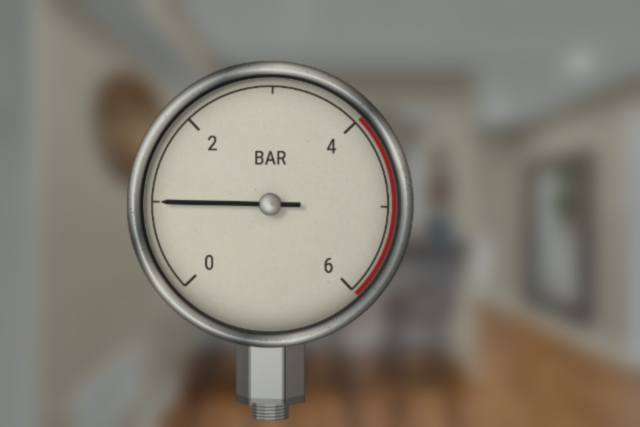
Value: 1 bar
